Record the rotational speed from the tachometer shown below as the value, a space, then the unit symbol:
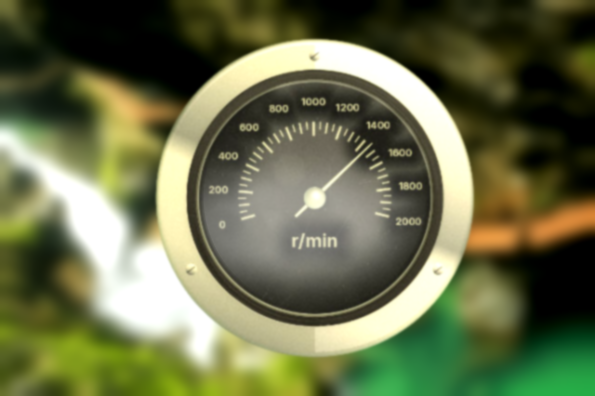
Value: 1450 rpm
